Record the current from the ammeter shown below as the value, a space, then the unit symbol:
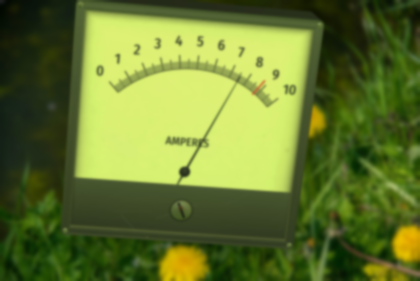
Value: 7.5 A
